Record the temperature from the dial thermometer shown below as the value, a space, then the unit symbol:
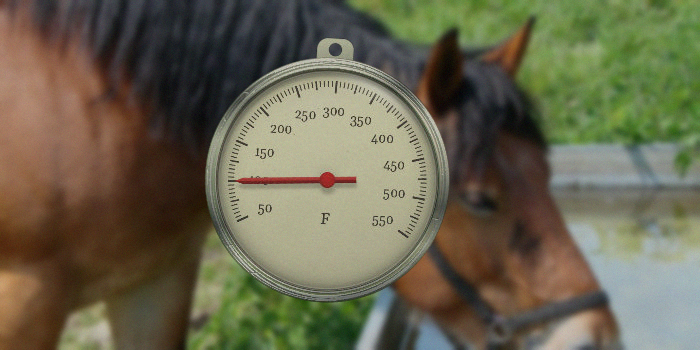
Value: 100 °F
